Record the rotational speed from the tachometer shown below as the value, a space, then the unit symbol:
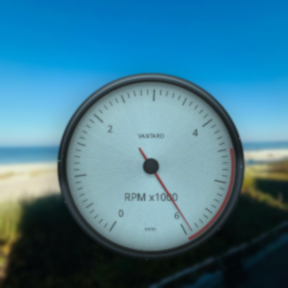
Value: 5900 rpm
